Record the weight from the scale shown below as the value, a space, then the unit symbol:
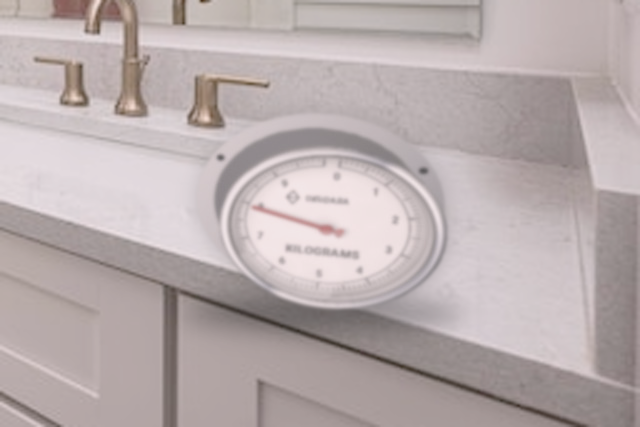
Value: 8 kg
